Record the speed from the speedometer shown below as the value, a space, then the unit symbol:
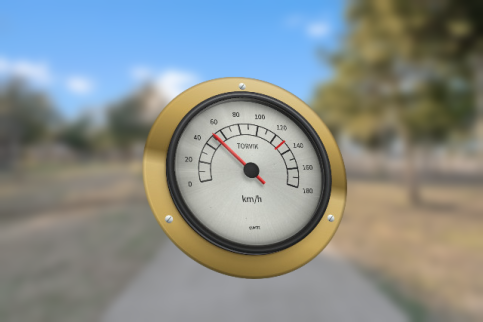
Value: 50 km/h
